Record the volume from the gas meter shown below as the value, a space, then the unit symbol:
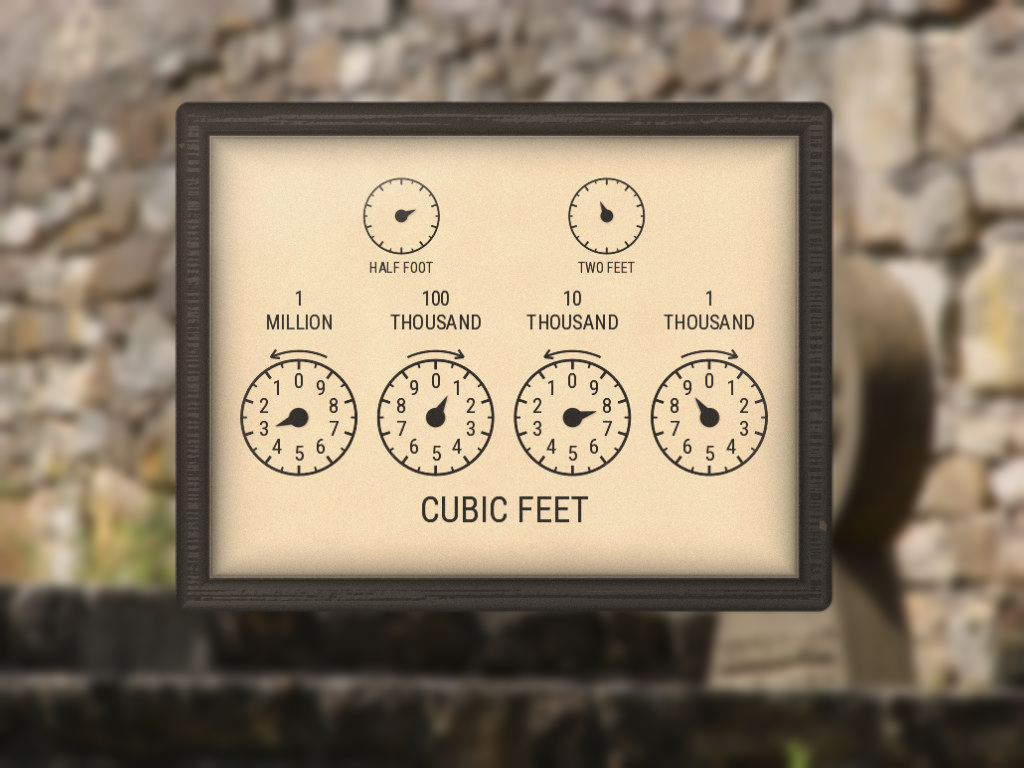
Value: 307900 ft³
